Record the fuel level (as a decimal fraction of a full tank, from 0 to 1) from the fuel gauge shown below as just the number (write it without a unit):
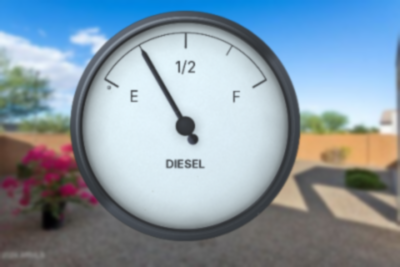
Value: 0.25
